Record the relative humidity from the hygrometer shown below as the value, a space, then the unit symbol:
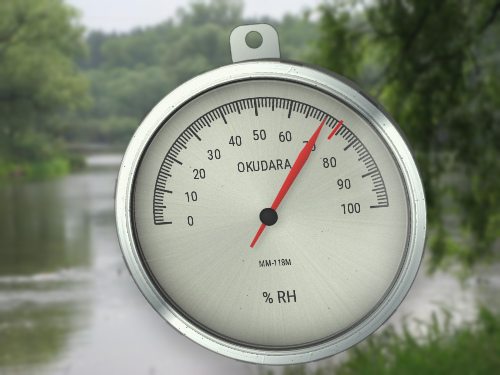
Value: 70 %
